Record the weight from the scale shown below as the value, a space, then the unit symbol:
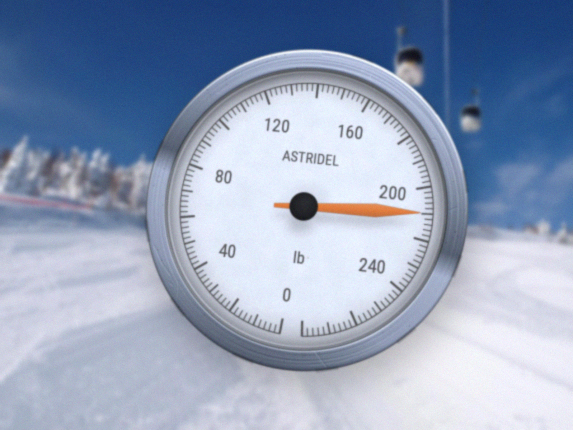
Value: 210 lb
